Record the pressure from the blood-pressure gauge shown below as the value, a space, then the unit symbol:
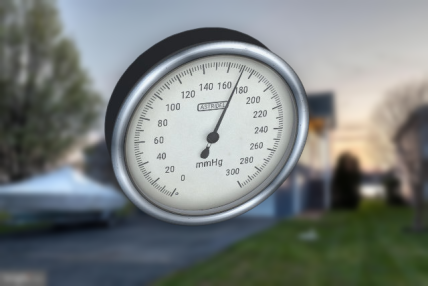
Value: 170 mmHg
